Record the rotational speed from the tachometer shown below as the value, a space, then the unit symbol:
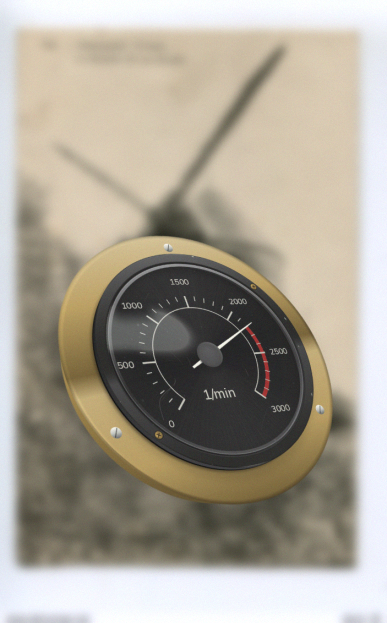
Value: 2200 rpm
